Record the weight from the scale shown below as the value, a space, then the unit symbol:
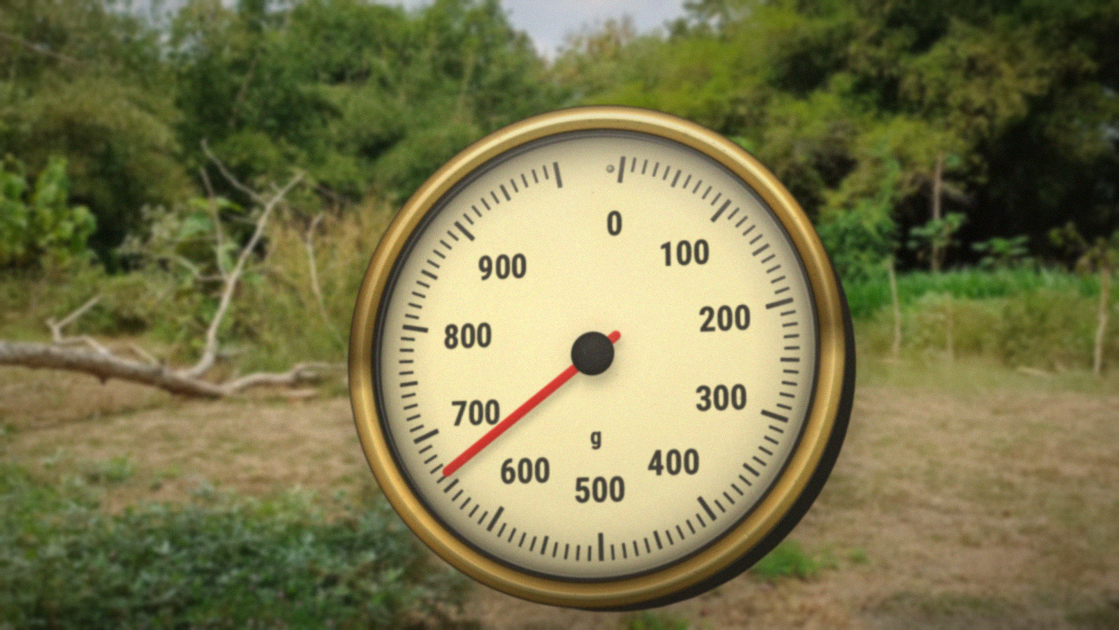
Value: 660 g
